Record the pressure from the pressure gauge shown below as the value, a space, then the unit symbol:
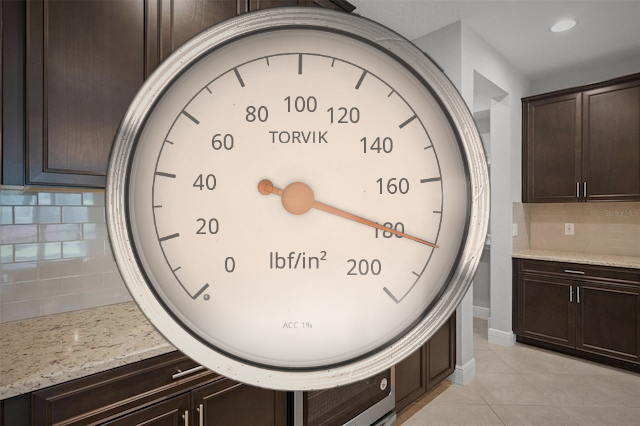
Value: 180 psi
